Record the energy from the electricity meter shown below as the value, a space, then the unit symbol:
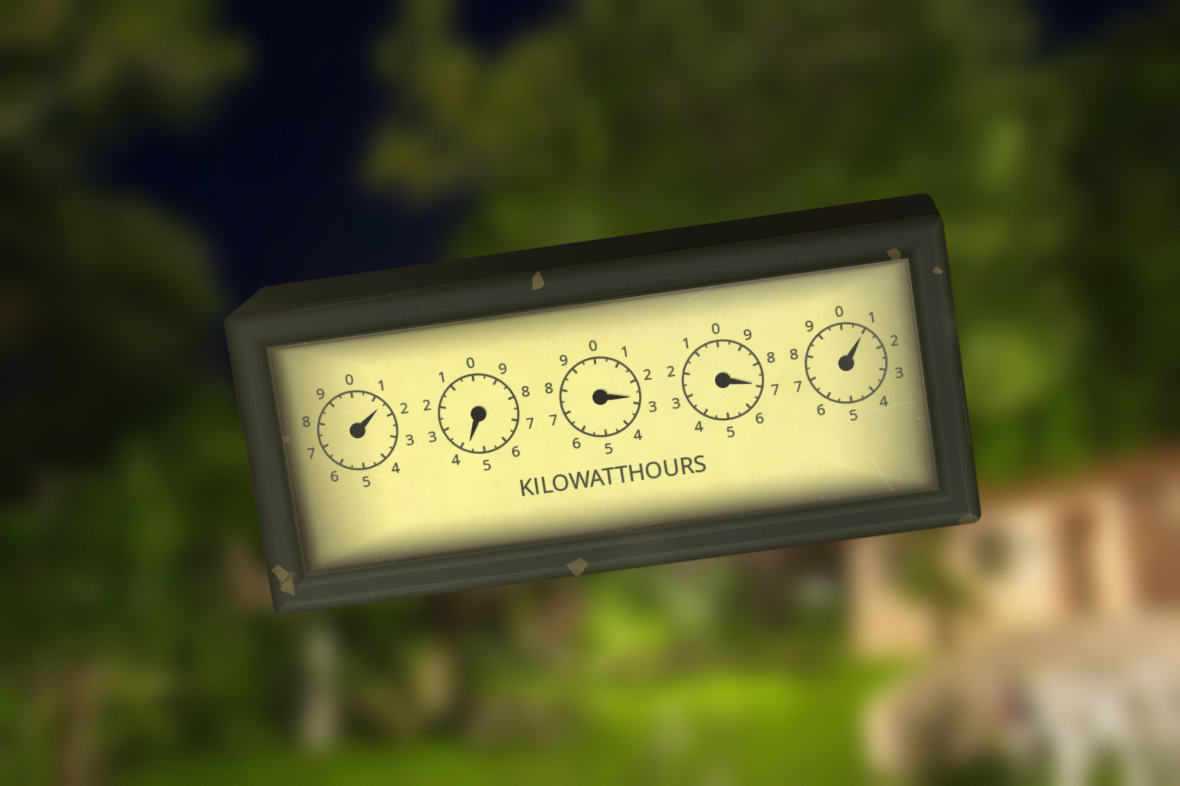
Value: 14271 kWh
